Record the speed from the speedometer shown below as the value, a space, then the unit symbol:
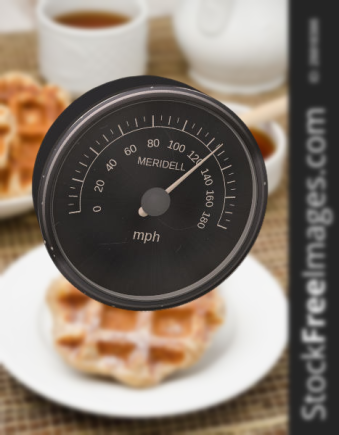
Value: 125 mph
